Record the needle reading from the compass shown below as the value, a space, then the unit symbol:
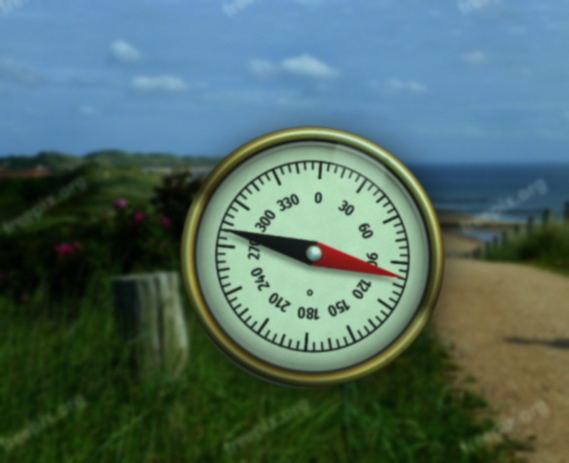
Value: 100 °
